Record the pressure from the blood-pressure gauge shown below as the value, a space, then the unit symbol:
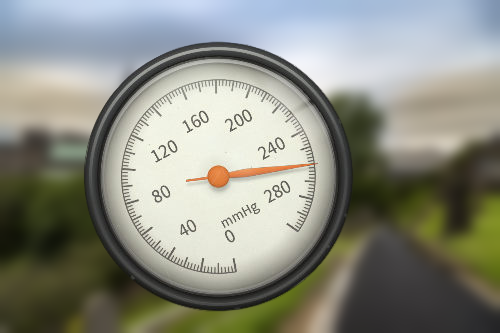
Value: 260 mmHg
